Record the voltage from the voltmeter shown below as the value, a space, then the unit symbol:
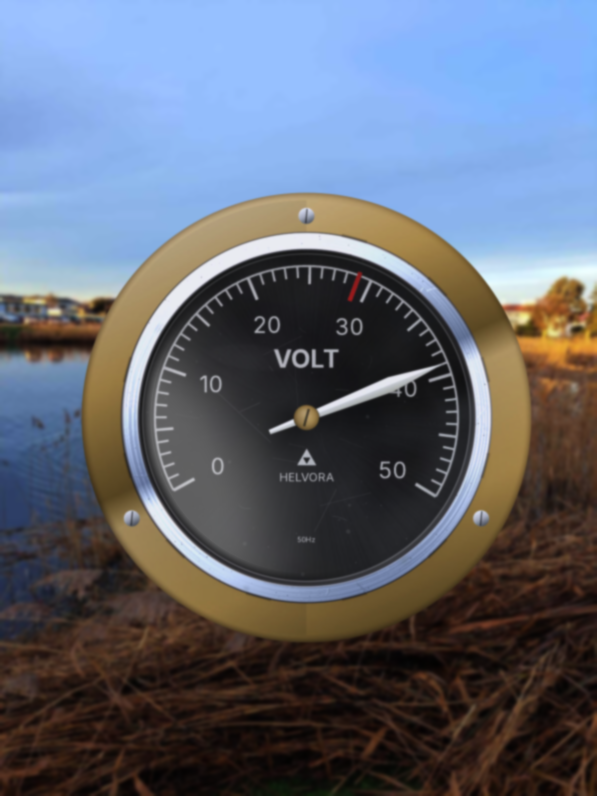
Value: 39 V
